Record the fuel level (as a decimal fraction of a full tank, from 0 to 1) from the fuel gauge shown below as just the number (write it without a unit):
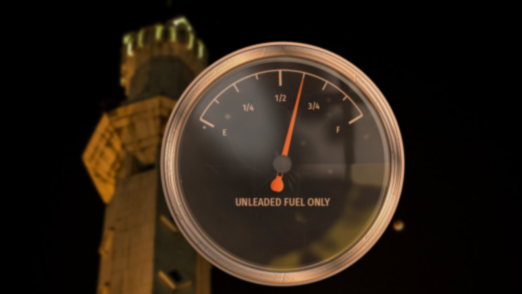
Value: 0.625
